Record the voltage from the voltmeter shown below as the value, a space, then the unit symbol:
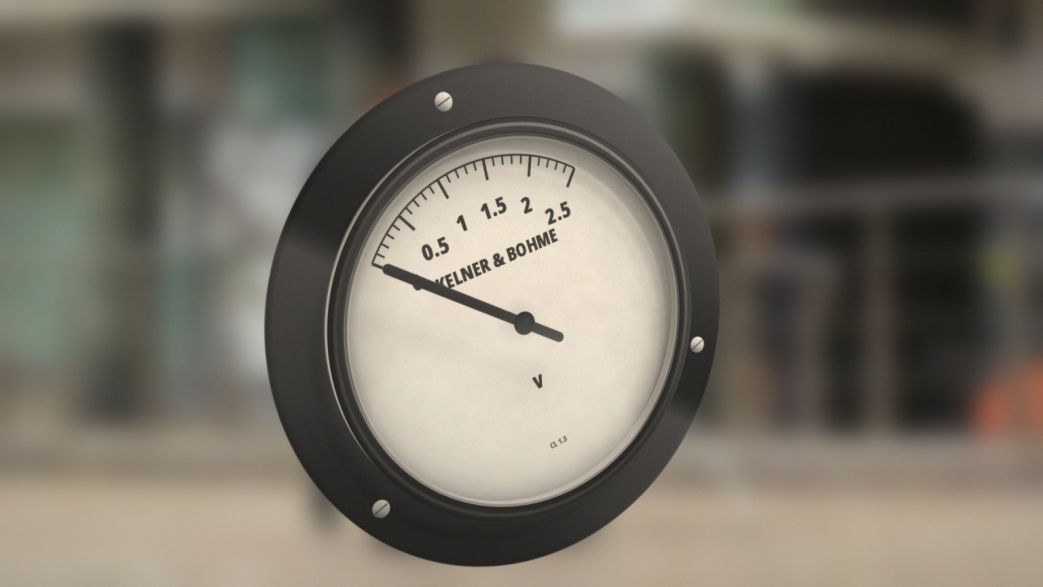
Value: 0 V
